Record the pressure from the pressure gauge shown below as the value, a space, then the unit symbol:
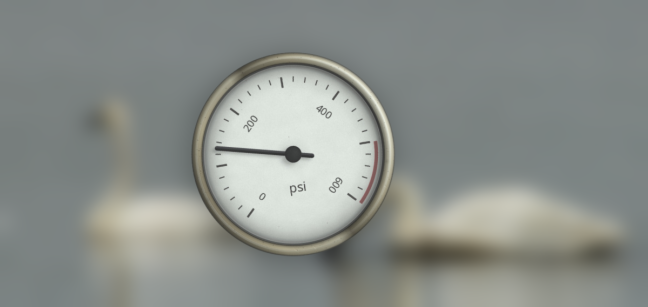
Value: 130 psi
